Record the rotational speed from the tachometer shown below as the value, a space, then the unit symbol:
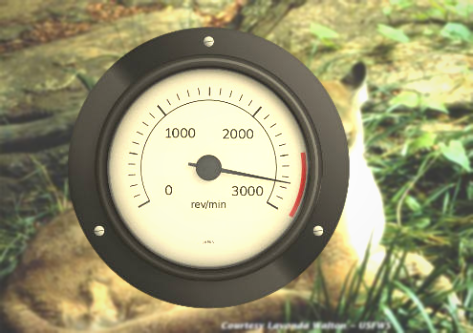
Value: 2750 rpm
